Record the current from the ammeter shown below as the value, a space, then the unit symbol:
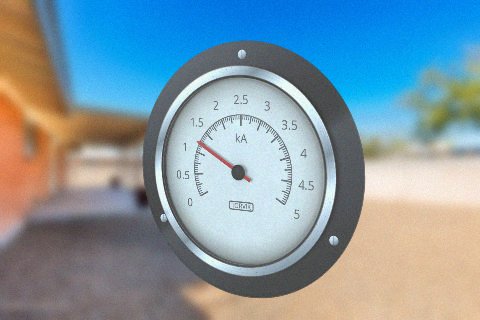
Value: 1.25 kA
